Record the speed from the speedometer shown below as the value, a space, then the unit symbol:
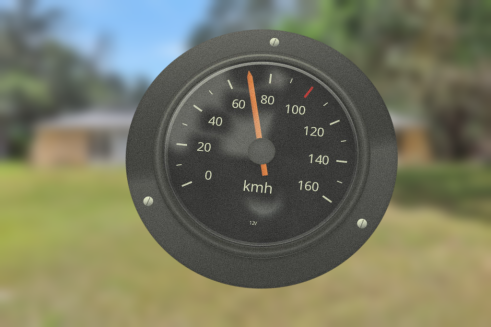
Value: 70 km/h
